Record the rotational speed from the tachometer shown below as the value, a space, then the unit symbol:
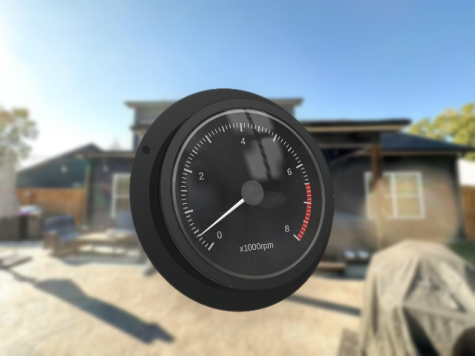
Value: 400 rpm
